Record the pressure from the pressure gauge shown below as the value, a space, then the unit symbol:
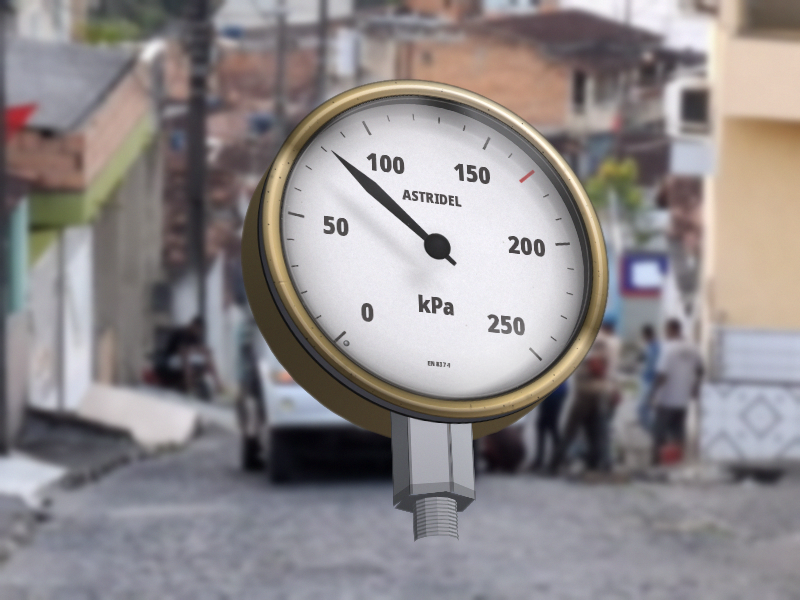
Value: 80 kPa
